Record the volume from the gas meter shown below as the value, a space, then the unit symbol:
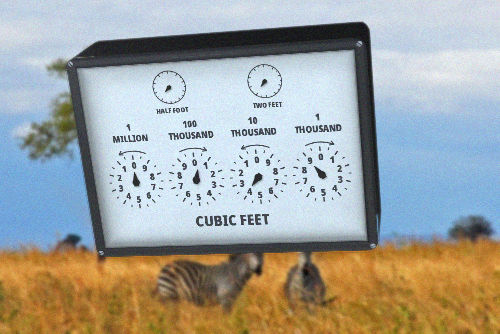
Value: 3900 ft³
